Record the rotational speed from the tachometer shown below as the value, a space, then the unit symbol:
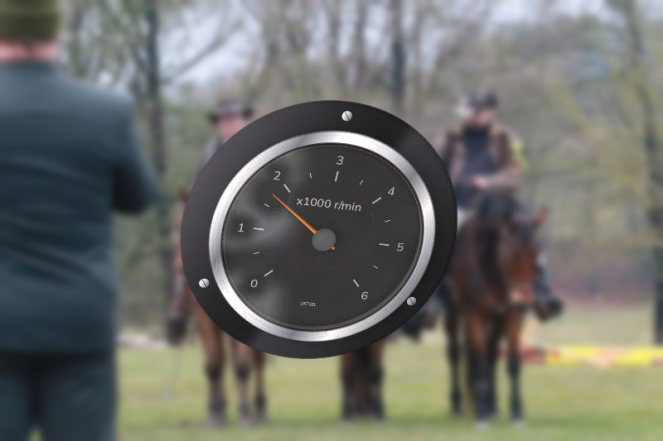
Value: 1750 rpm
